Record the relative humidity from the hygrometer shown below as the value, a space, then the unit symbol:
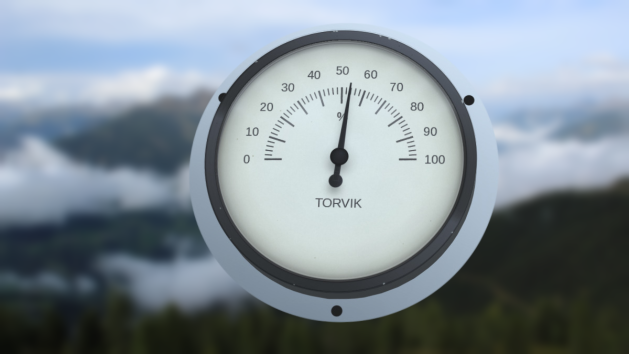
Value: 54 %
